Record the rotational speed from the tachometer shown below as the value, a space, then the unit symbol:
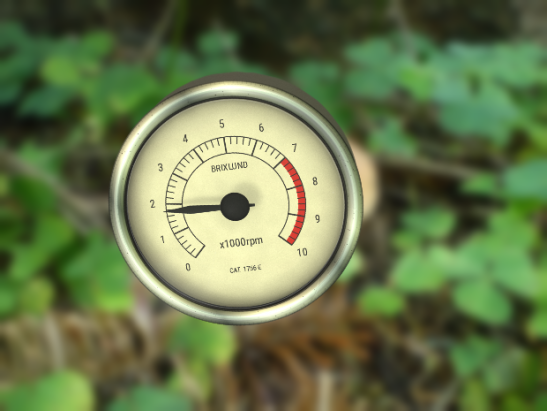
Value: 1800 rpm
